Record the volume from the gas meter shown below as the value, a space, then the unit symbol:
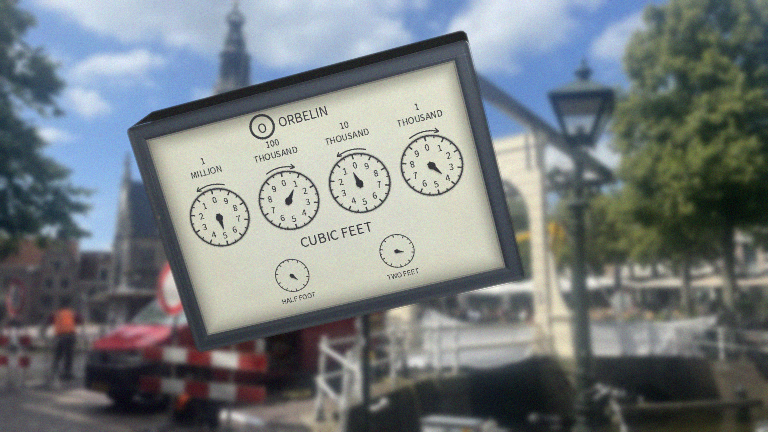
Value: 510400 ft³
